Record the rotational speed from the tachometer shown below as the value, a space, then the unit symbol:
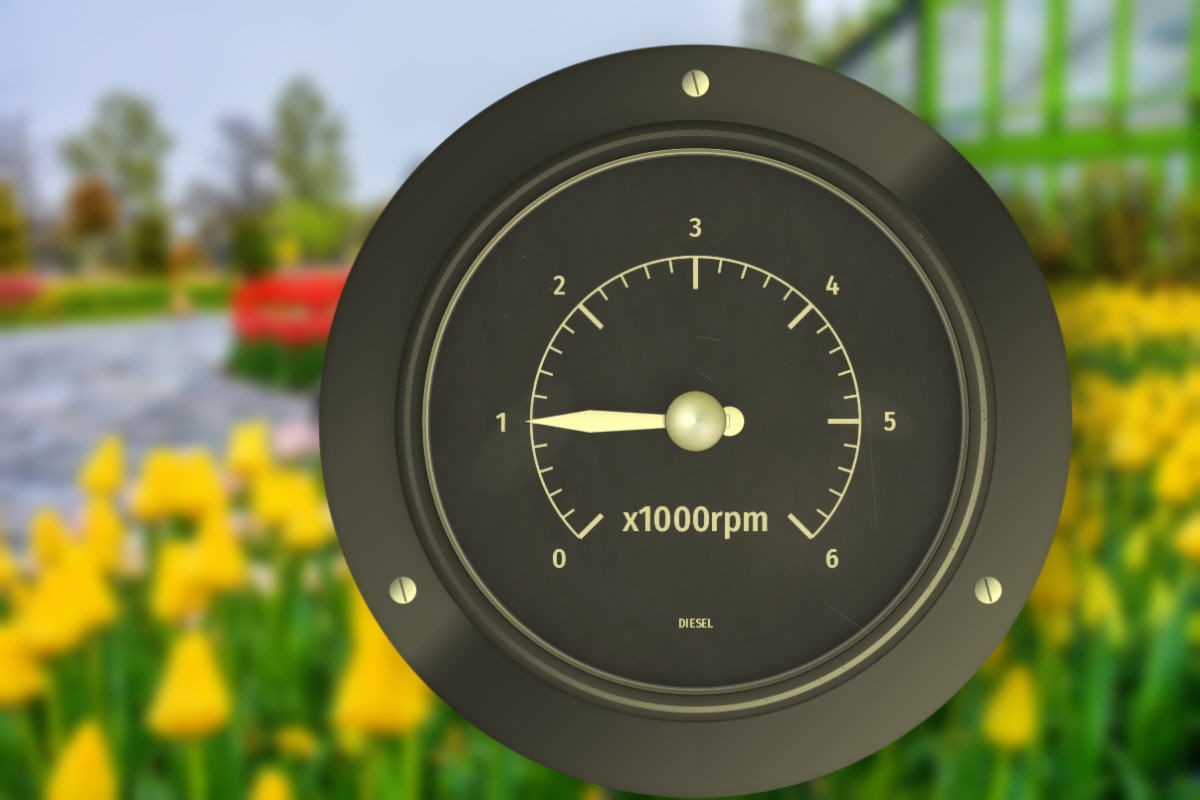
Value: 1000 rpm
